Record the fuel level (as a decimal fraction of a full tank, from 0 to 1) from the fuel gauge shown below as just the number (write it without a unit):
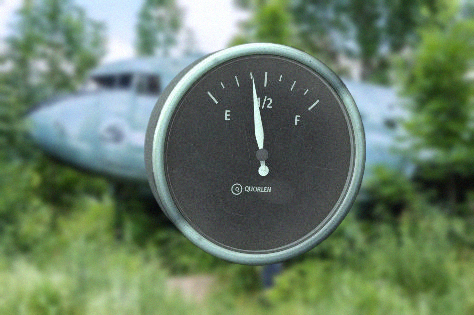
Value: 0.375
